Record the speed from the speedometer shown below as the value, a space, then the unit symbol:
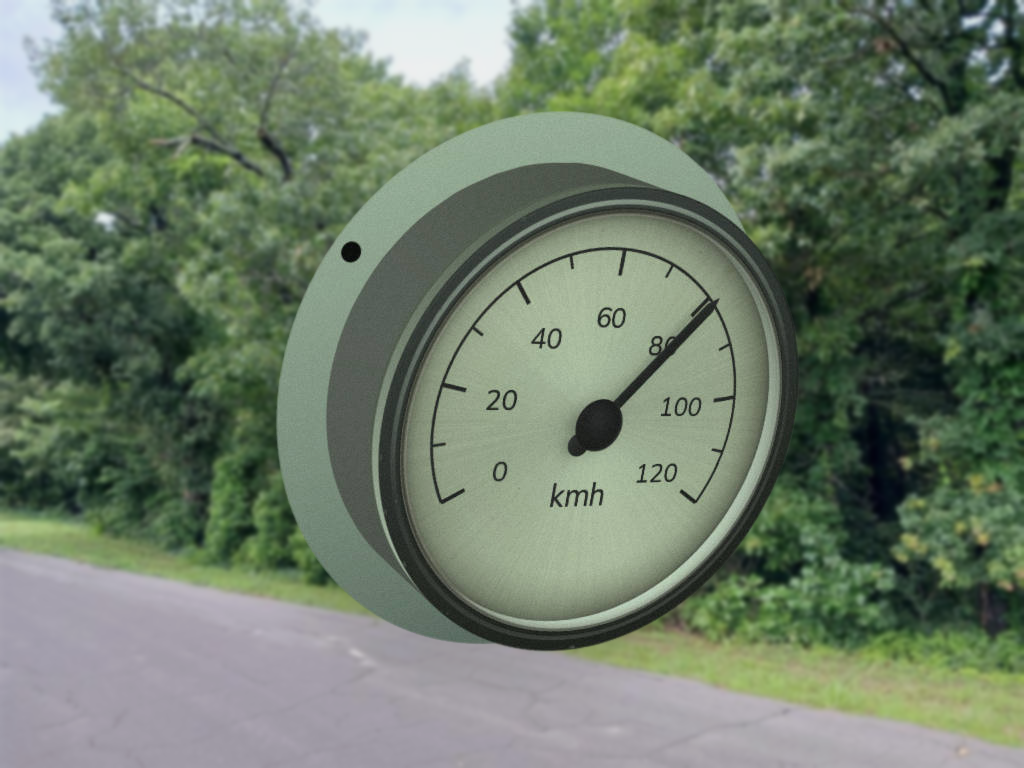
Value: 80 km/h
